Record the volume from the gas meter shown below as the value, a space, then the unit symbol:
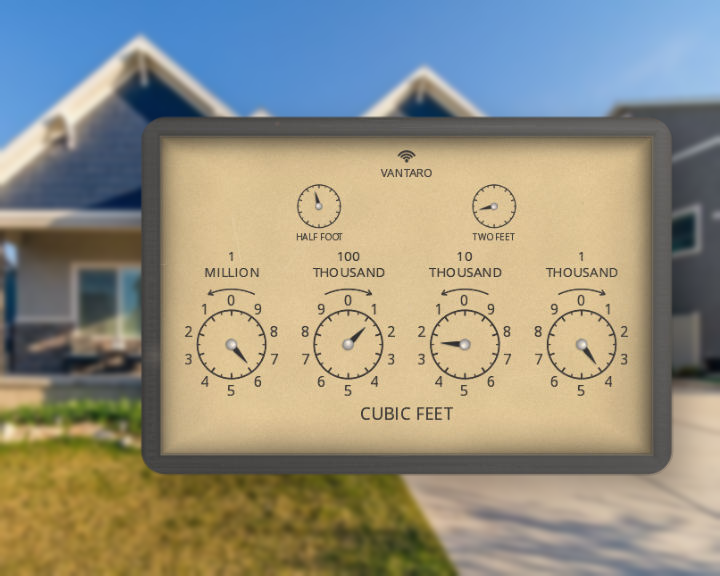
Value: 612400 ft³
